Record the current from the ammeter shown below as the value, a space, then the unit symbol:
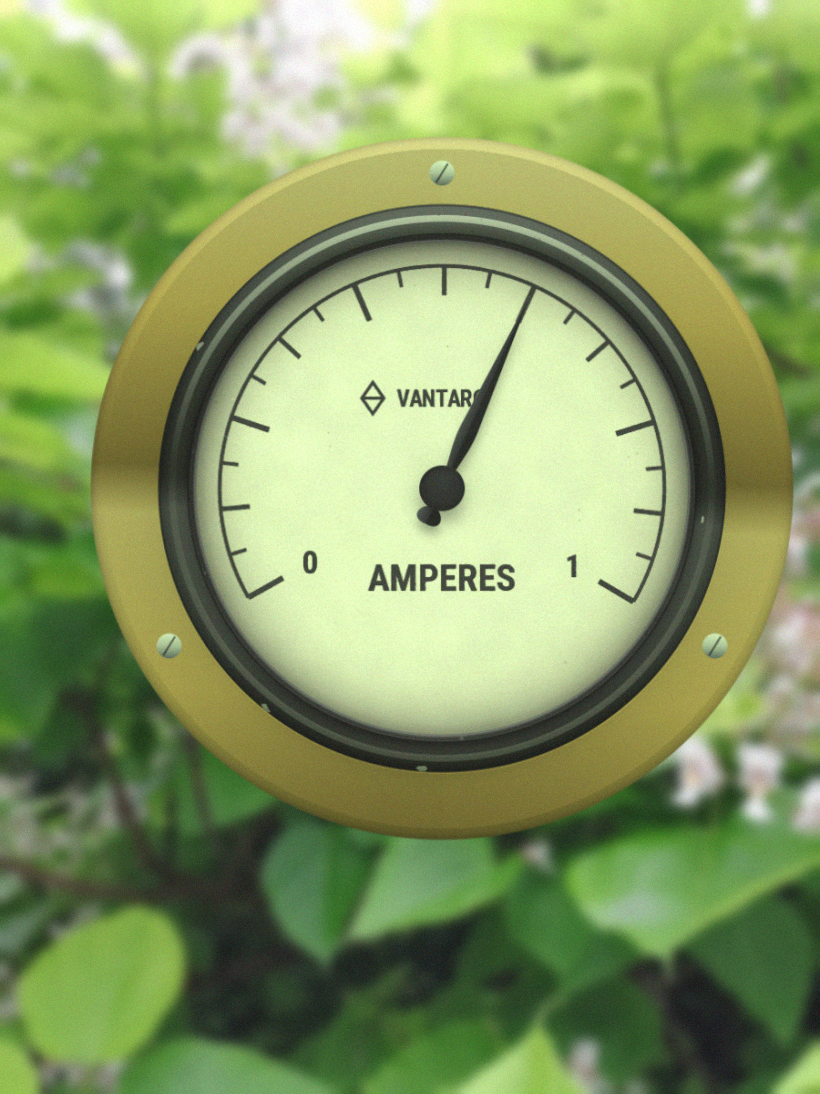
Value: 0.6 A
